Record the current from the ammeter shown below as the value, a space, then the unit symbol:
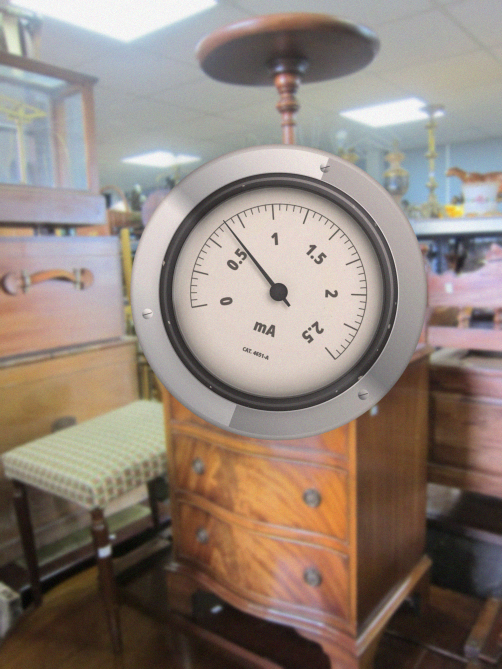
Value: 0.65 mA
